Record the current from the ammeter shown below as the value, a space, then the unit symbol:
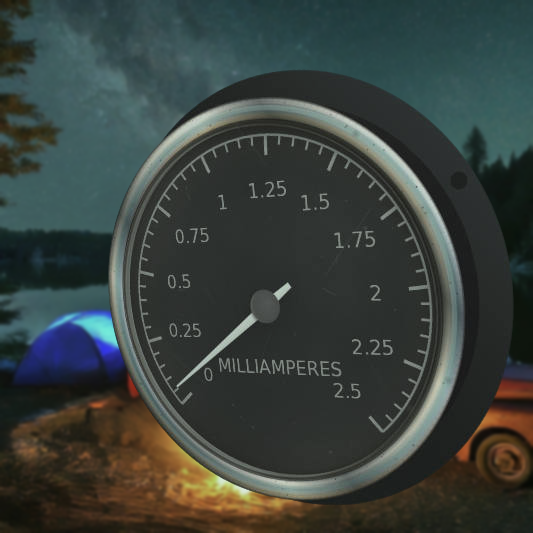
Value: 0.05 mA
